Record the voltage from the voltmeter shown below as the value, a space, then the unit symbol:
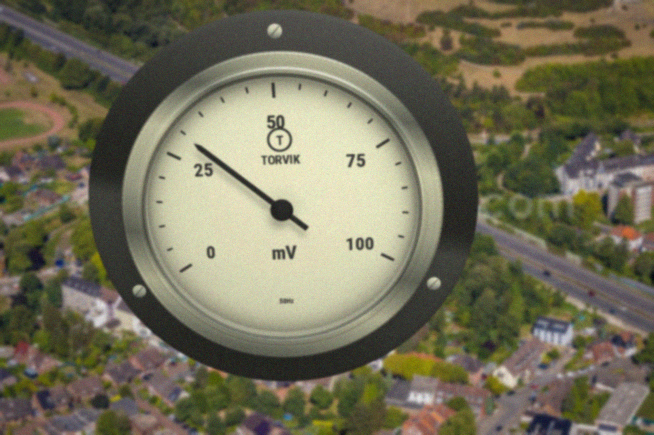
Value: 30 mV
